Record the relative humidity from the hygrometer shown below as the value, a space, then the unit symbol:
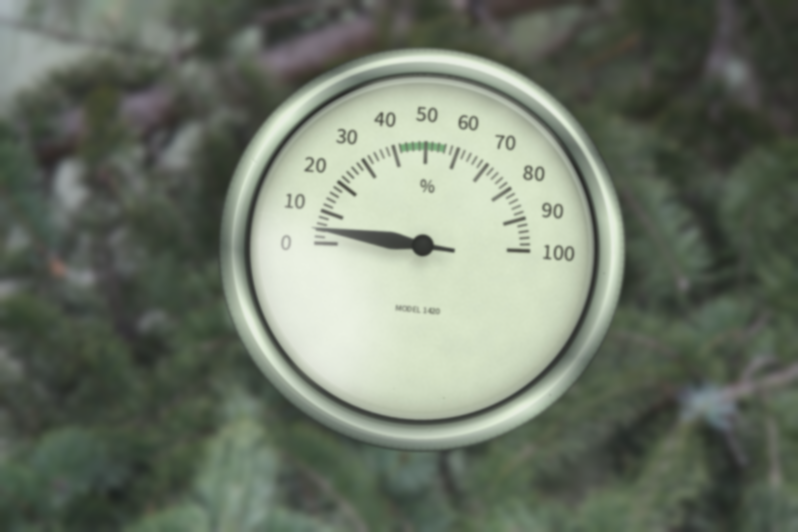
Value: 4 %
